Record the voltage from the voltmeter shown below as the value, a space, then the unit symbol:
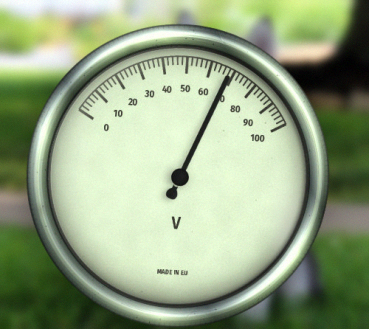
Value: 68 V
